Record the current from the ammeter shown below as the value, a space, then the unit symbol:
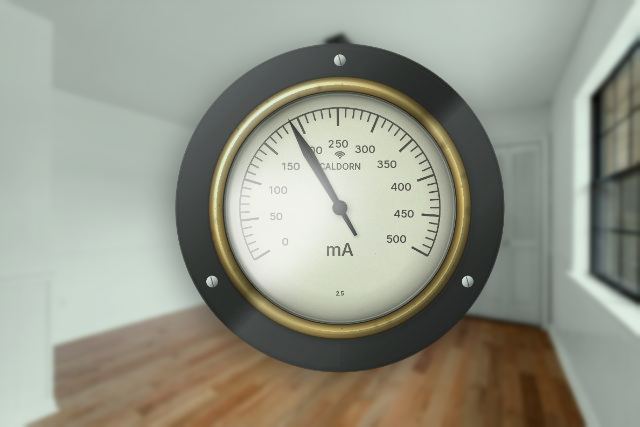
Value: 190 mA
